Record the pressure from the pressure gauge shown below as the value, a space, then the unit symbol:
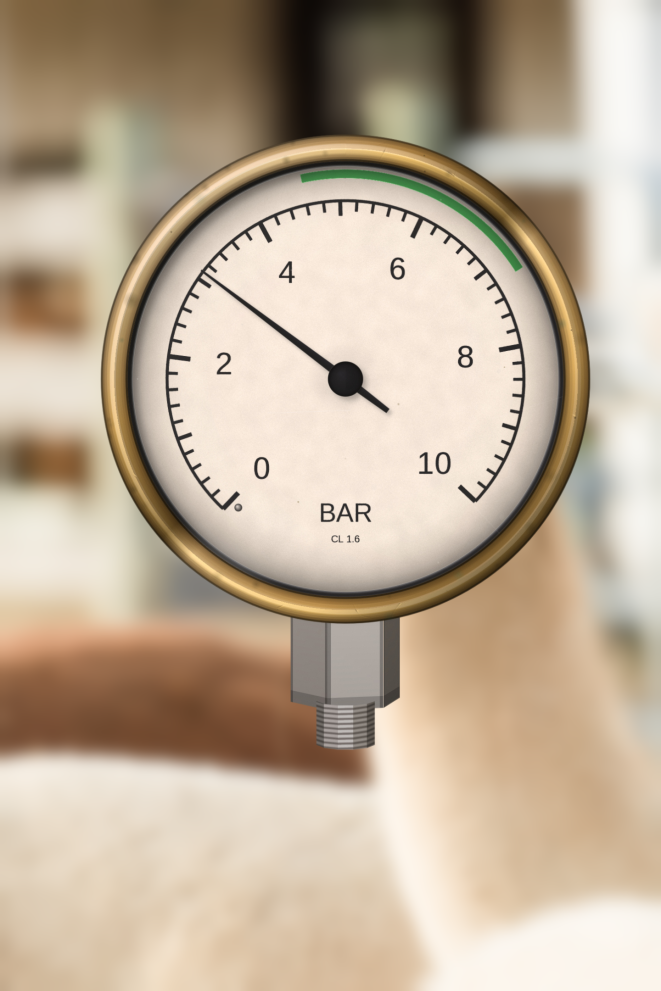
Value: 3.1 bar
